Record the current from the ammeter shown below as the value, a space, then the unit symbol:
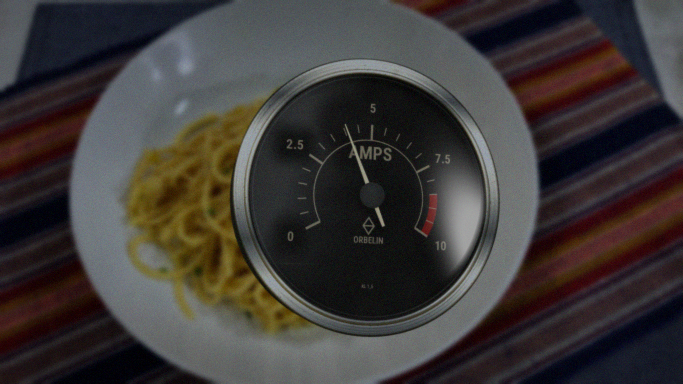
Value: 4 A
